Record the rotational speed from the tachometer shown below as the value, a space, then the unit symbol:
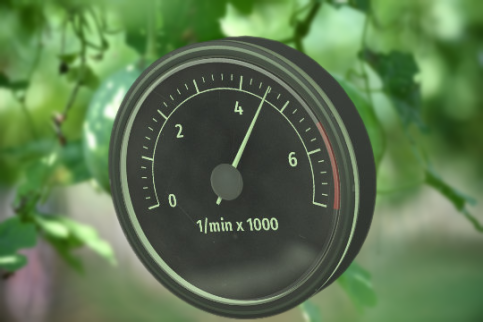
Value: 4600 rpm
